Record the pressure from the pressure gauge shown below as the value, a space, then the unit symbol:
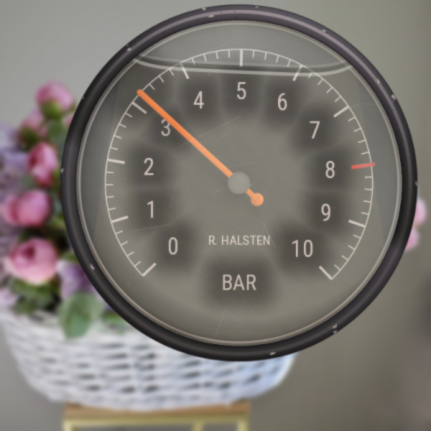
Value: 3.2 bar
